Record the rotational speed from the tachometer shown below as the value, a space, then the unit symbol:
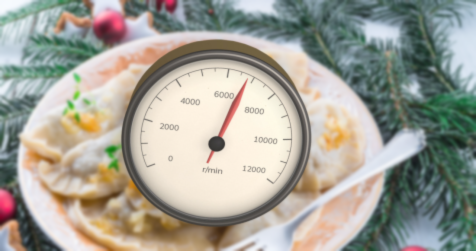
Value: 6750 rpm
